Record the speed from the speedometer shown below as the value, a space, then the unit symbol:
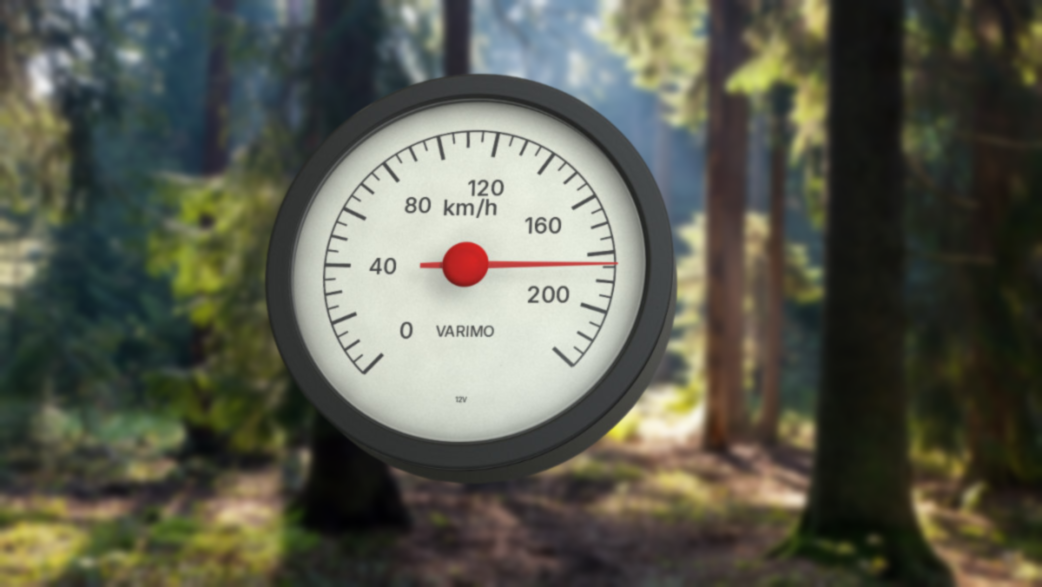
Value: 185 km/h
